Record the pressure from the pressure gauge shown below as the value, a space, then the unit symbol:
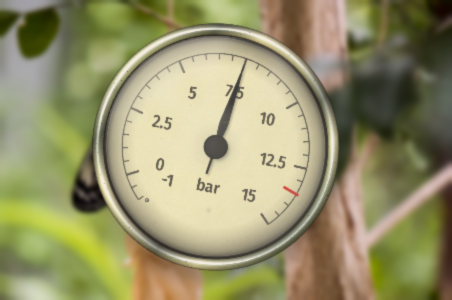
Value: 7.5 bar
